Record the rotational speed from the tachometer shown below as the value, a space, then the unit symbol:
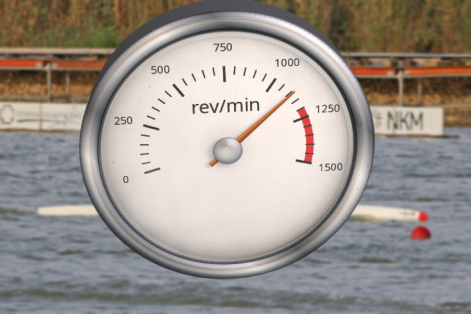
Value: 1100 rpm
